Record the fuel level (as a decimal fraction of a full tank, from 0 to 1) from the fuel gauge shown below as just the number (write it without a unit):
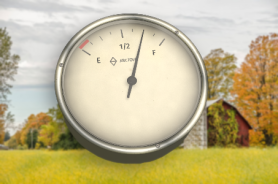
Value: 0.75
